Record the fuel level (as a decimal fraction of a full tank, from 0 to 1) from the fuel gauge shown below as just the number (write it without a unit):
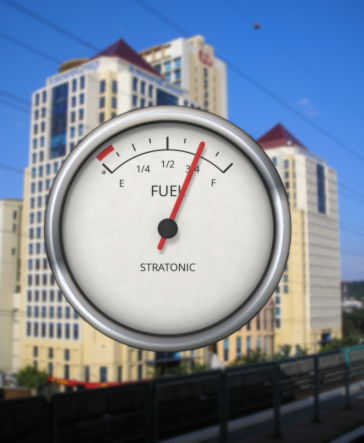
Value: 0.75
